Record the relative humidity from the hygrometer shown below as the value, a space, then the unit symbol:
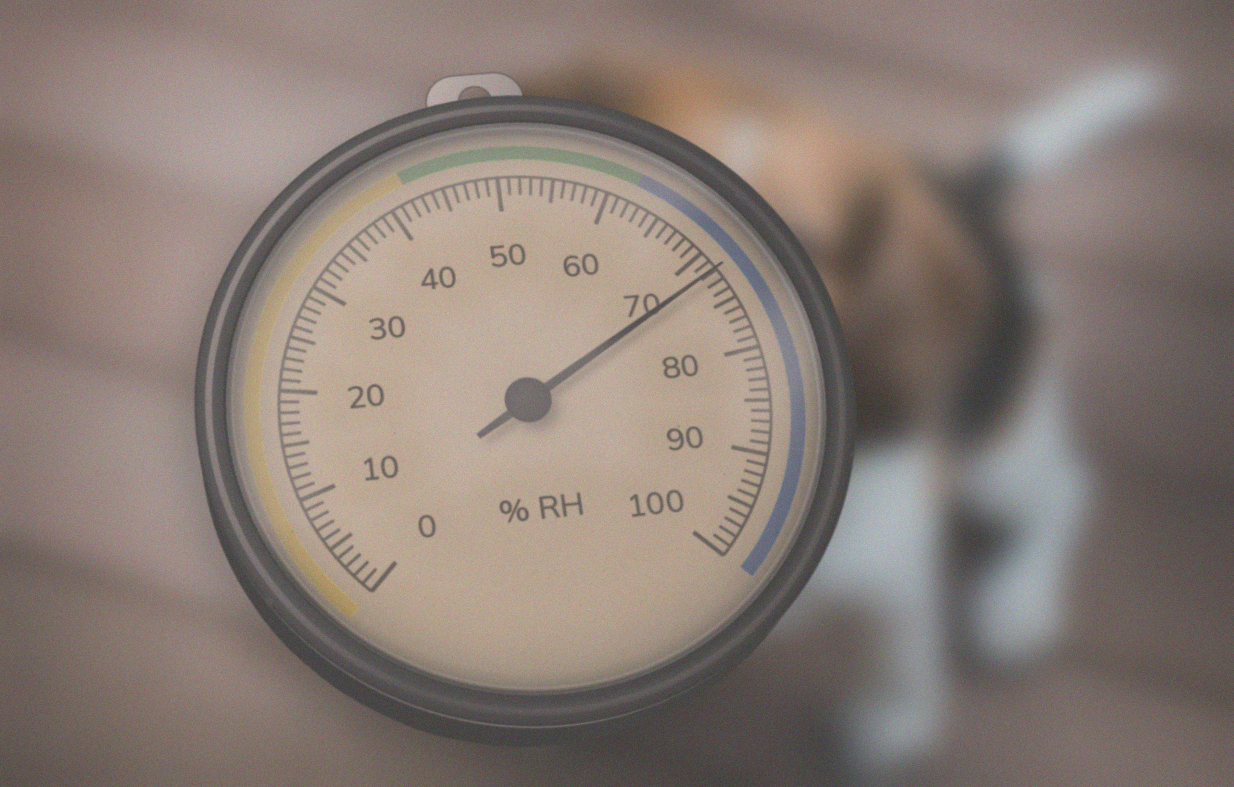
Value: 72 %
